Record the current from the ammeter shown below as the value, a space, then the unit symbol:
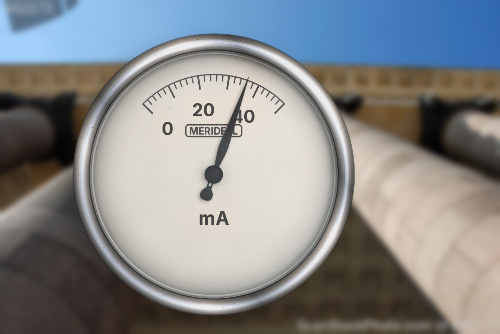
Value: 36 mA
